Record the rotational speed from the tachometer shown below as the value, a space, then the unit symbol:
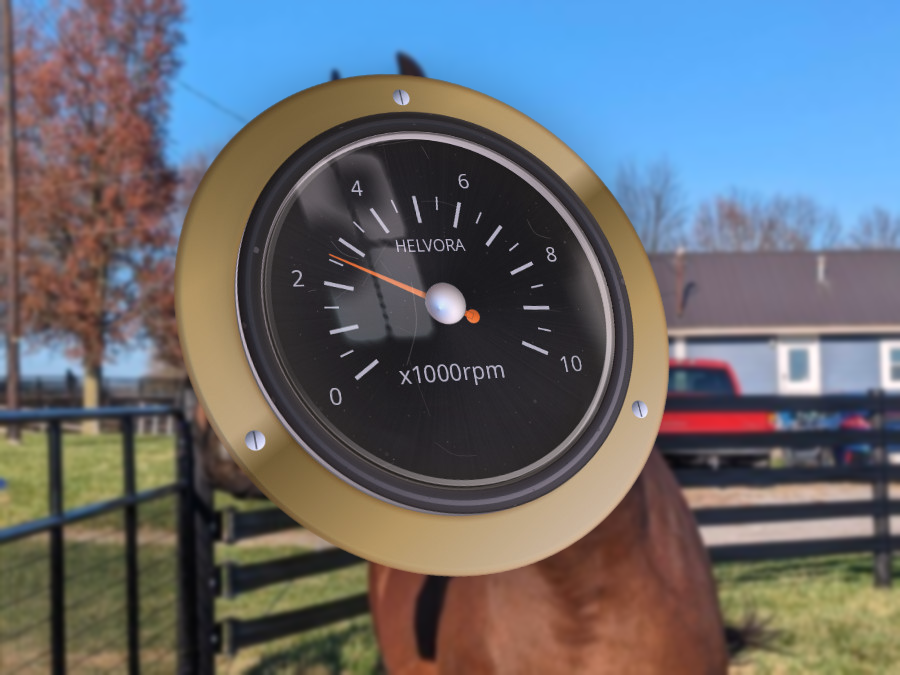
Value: 2500 rpm
